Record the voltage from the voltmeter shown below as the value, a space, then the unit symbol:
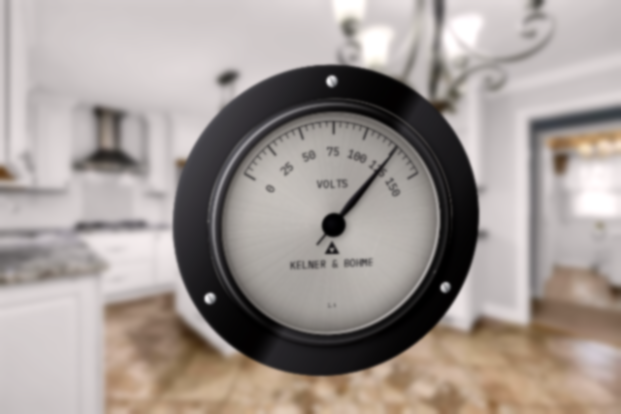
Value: 125 V
